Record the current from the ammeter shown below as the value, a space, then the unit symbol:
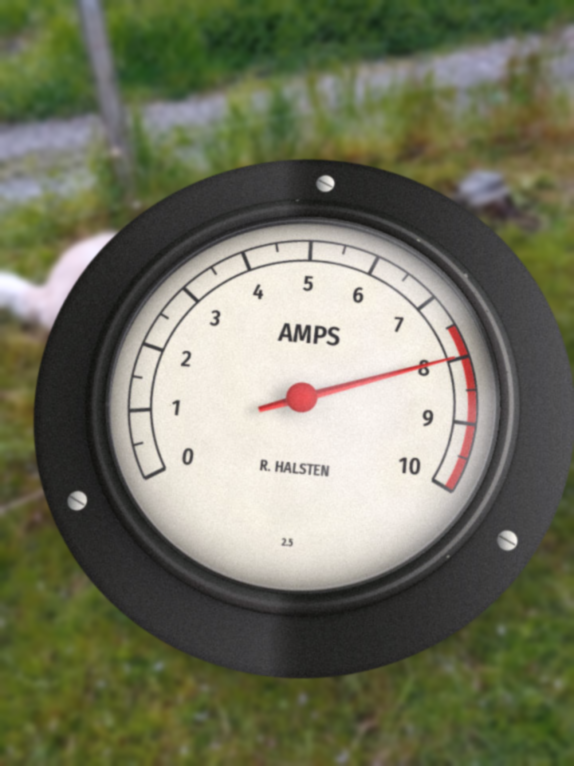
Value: 8 A
